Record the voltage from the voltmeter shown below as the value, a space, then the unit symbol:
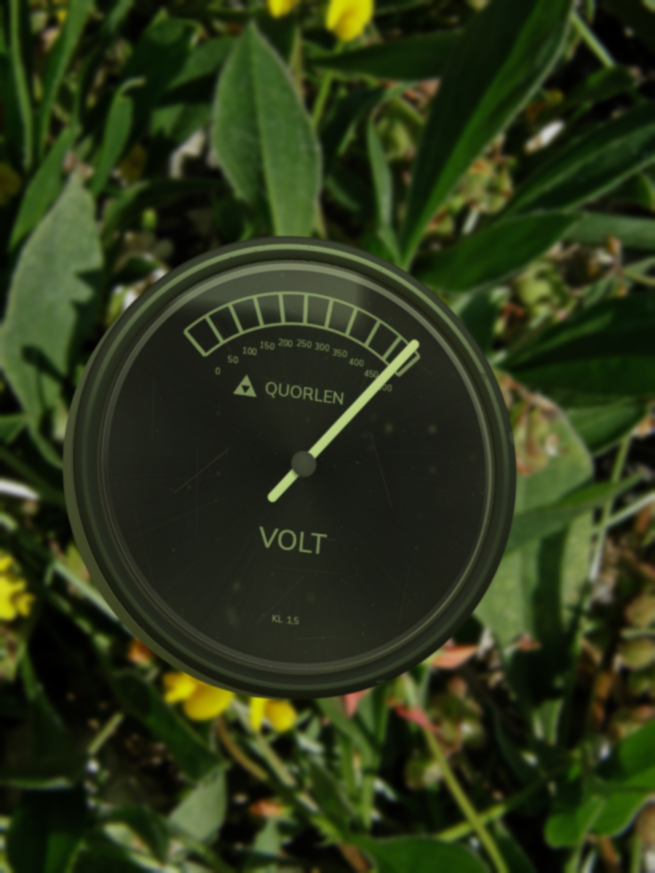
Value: 475 V
